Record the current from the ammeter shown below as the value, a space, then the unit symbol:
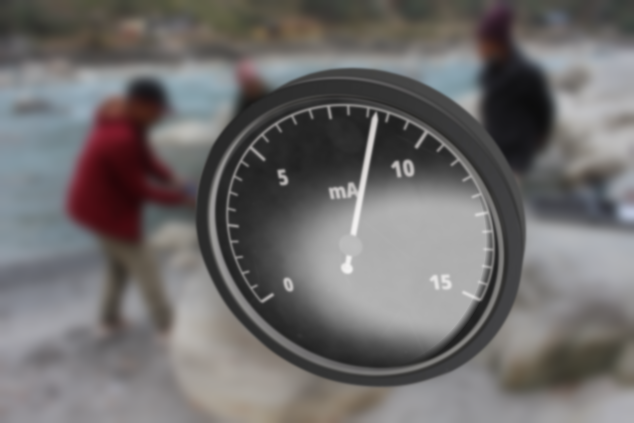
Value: 8.75 mA
